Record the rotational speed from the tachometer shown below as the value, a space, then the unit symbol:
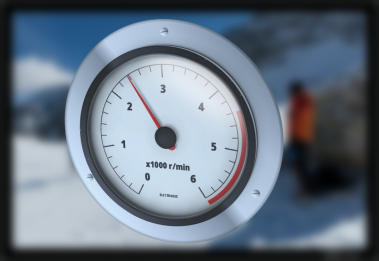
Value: 2400 rpm
